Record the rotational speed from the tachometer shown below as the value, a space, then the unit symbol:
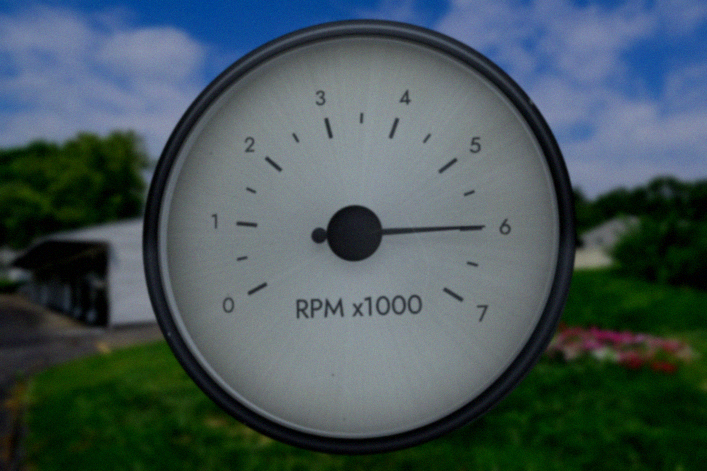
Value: 6000 rpm
